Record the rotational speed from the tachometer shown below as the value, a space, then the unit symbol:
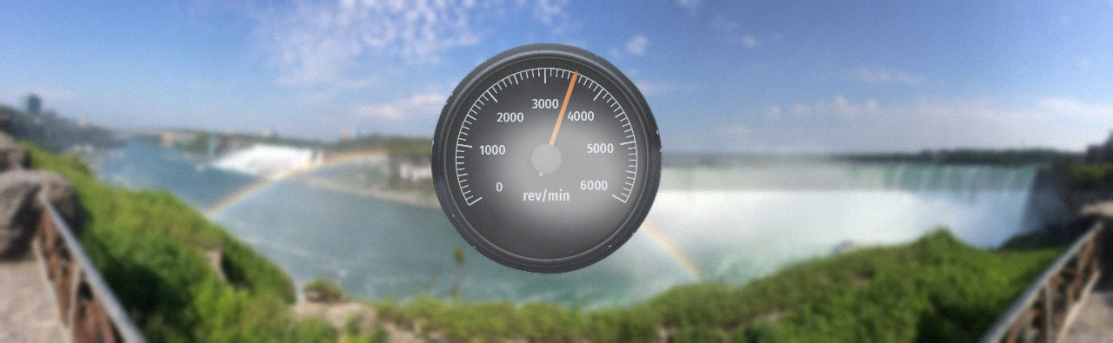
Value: 3500 rpm
